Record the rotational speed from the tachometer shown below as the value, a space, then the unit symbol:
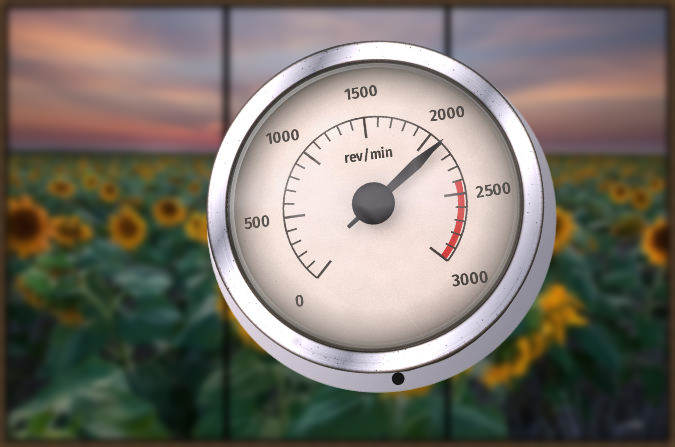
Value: 2100 rpm
